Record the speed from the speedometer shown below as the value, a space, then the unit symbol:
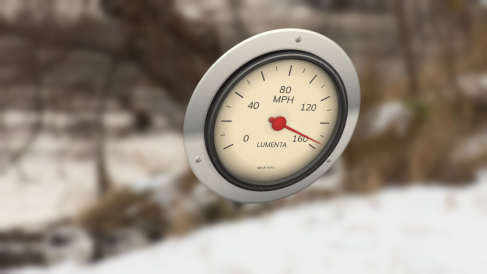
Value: 155 mph
